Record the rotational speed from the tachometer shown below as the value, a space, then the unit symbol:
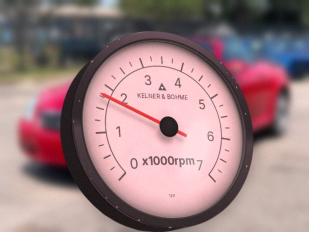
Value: 1750 rpm
